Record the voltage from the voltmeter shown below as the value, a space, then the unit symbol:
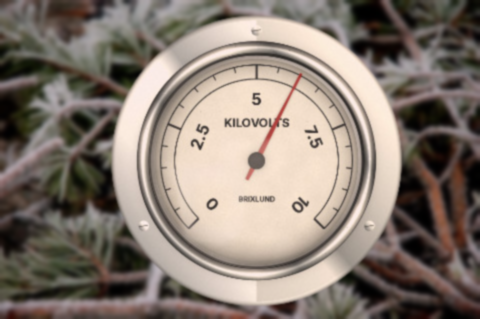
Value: 6 kV
